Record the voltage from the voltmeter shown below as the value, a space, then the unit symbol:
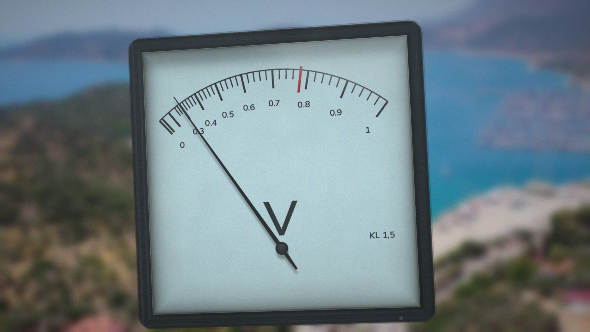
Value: 0.3 V
